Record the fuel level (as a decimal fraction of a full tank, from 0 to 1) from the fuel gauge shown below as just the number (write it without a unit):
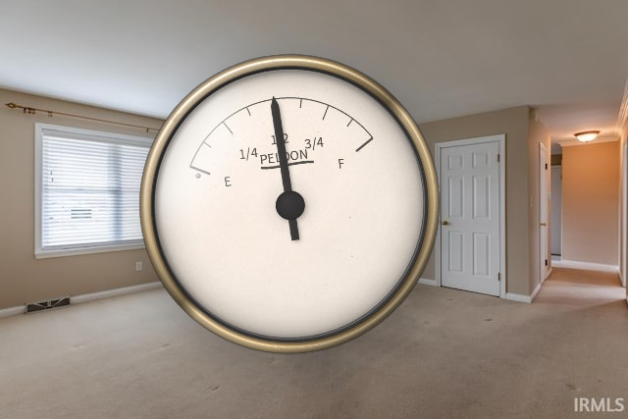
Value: 0.5
